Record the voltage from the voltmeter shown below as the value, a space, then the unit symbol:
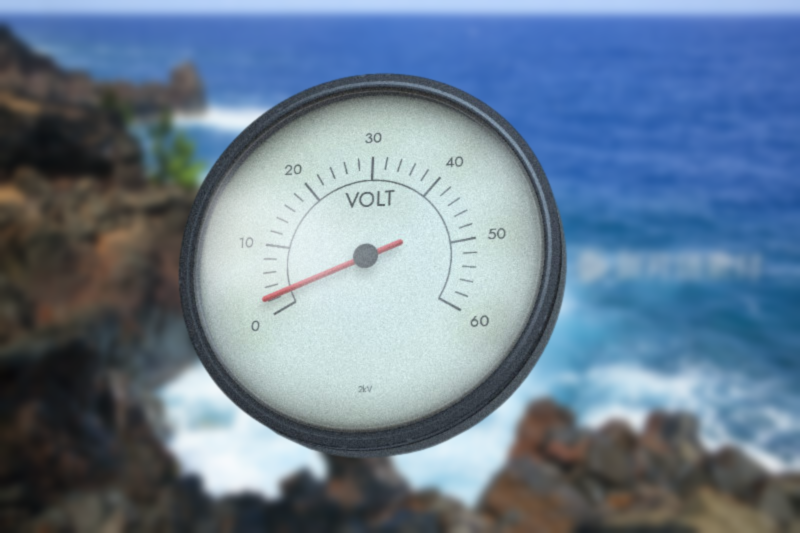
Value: 2 V
